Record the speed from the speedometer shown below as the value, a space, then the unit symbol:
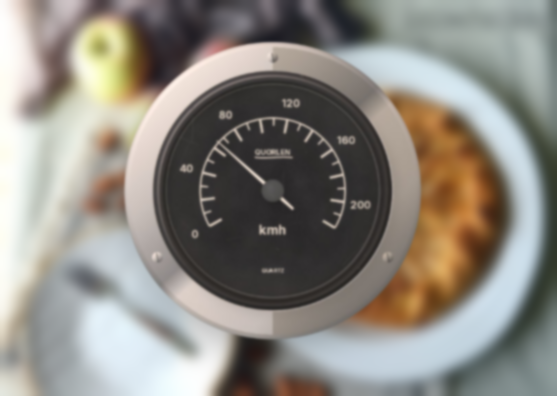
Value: 65 km/h
